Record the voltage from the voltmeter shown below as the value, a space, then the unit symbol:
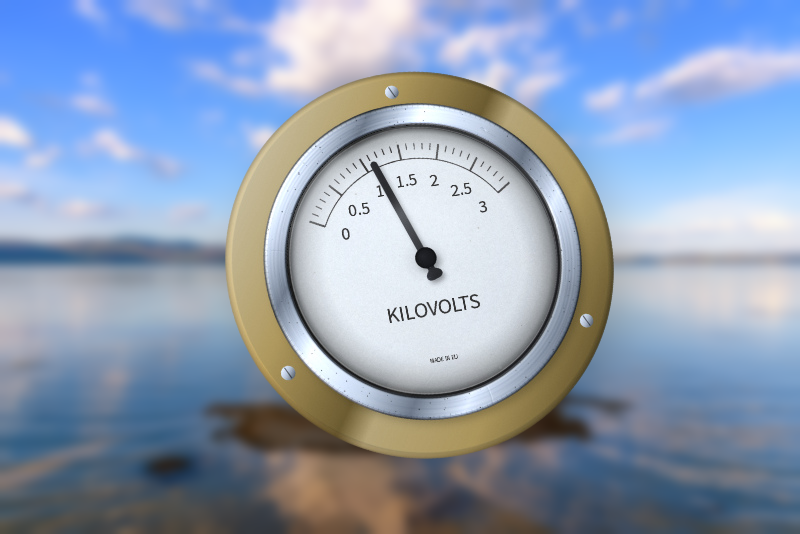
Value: 1.1 kV
